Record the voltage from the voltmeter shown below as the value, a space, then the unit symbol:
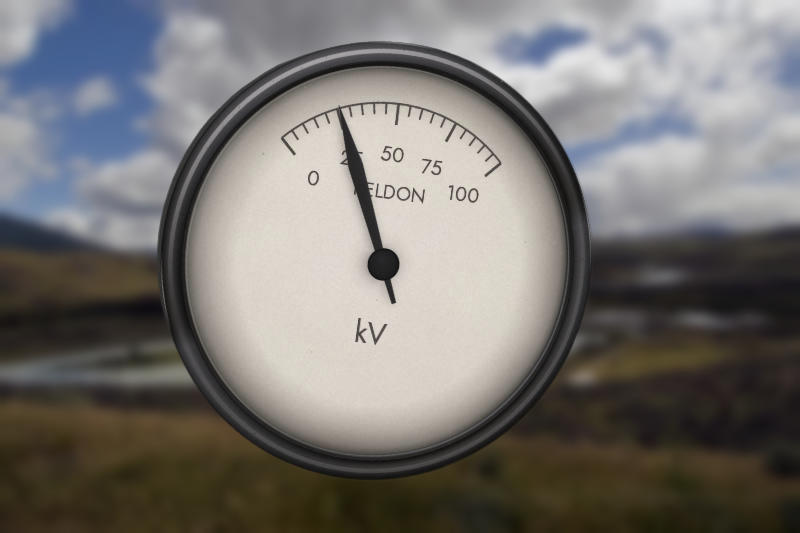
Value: 25 kV
